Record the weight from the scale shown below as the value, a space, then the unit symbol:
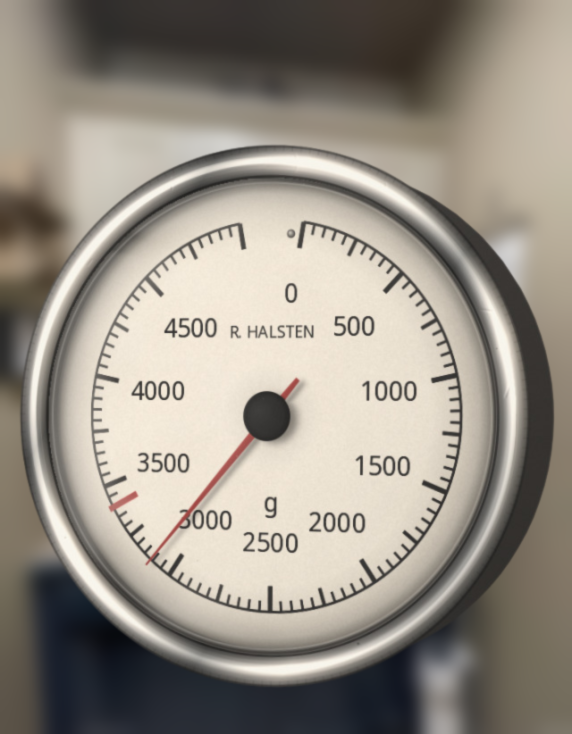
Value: 3100 g
